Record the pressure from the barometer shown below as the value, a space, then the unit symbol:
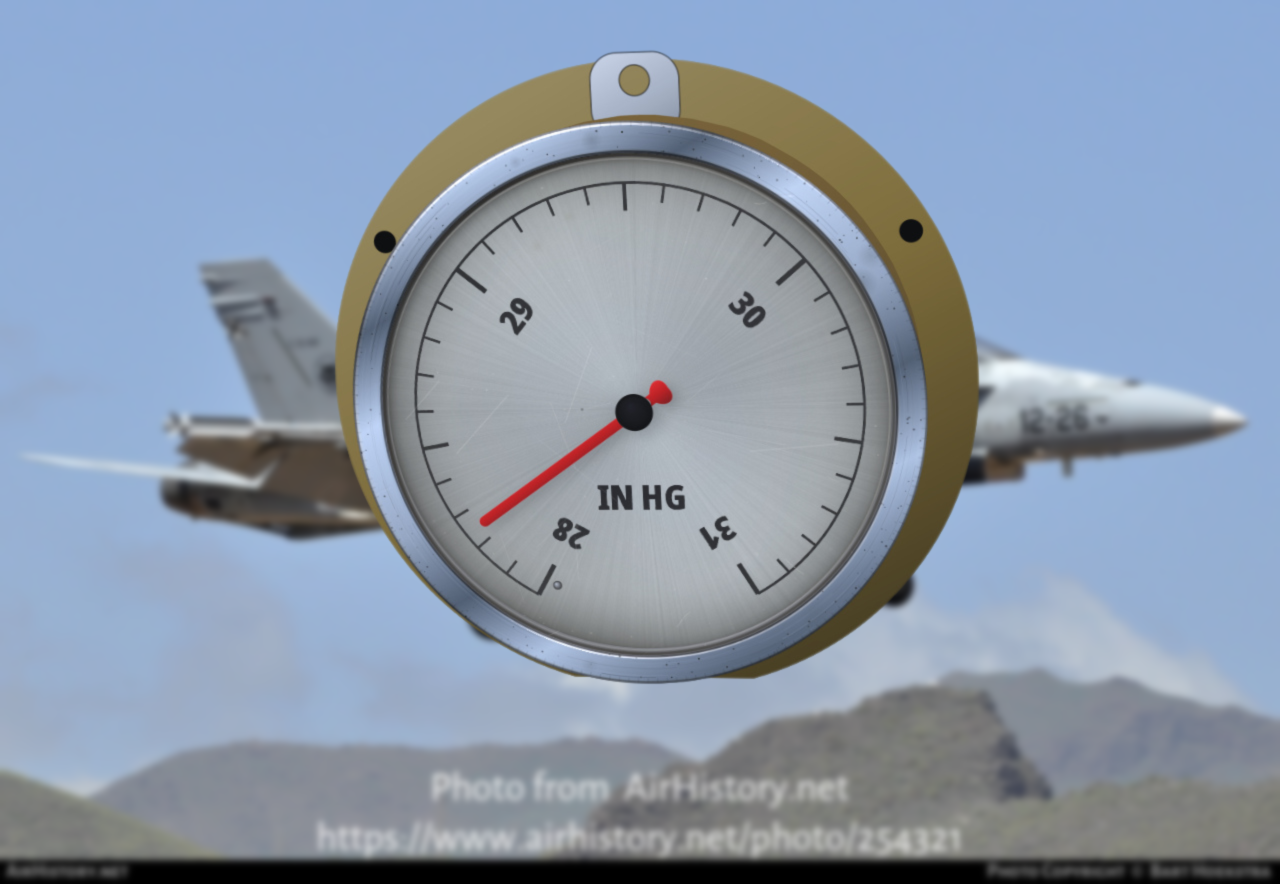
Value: 28.25 inHg
